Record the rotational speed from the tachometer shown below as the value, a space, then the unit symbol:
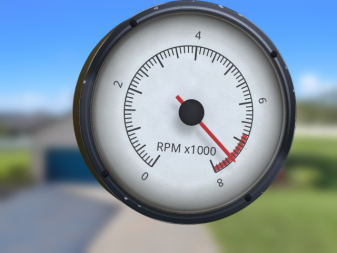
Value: 7500 rpm
